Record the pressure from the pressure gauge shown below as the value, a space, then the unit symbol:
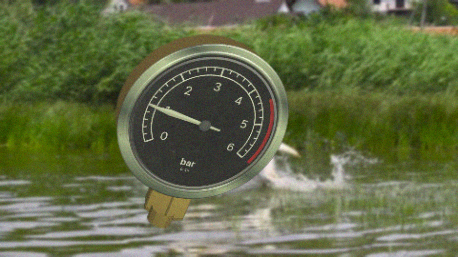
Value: 1 bar
